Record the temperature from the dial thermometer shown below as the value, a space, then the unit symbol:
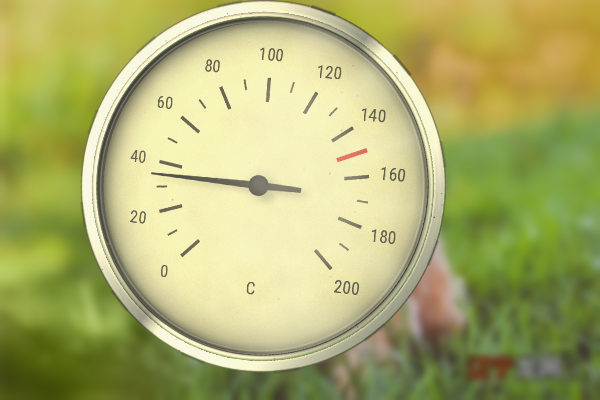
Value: 35 °C
